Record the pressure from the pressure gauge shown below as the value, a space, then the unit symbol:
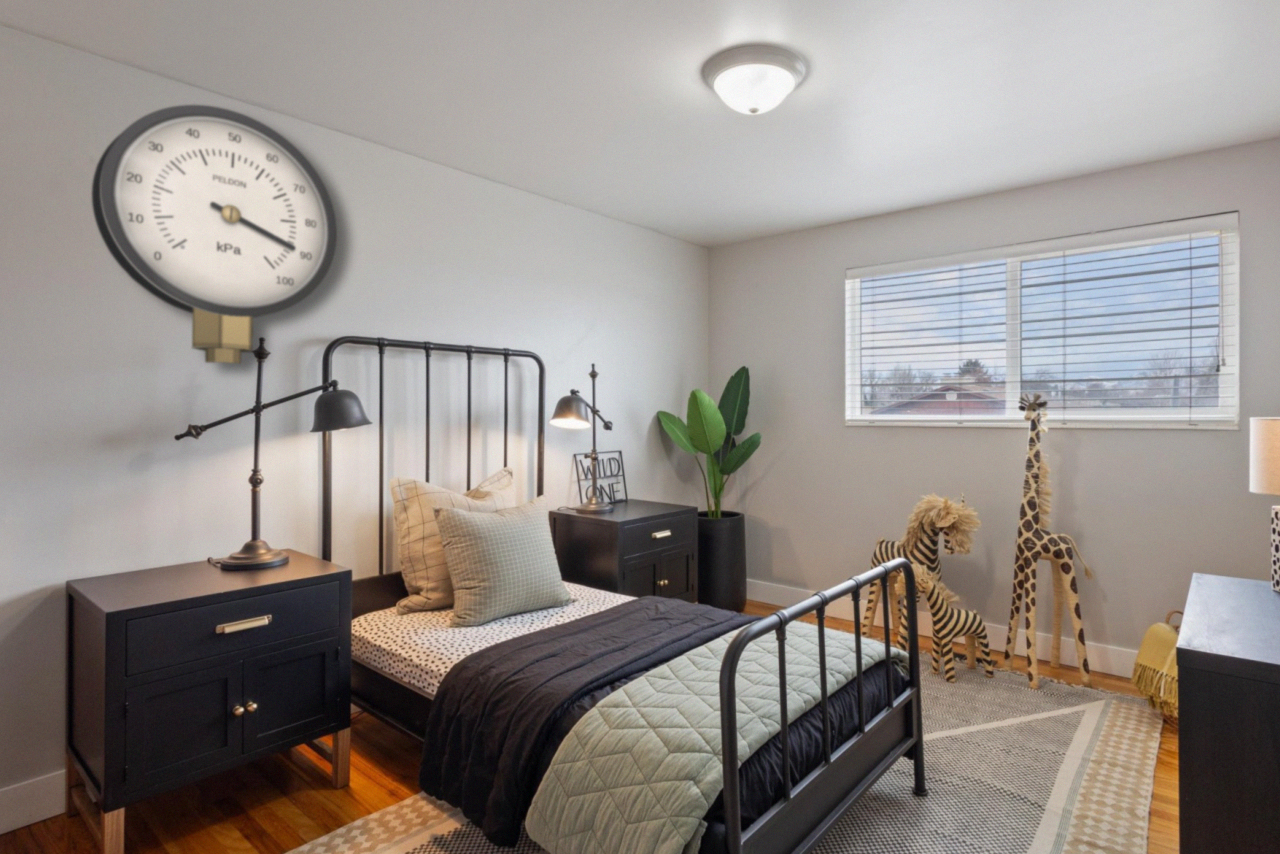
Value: 90 kPa
